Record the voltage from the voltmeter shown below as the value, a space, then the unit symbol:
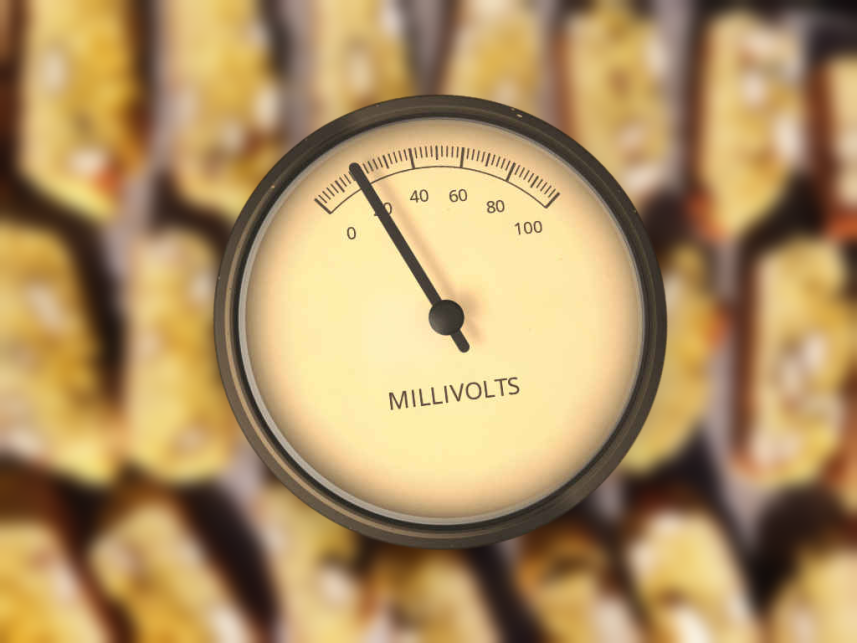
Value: 18 mV
